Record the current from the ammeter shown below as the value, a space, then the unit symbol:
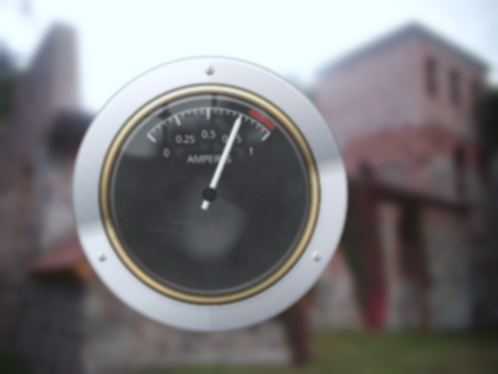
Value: 0.75 A
